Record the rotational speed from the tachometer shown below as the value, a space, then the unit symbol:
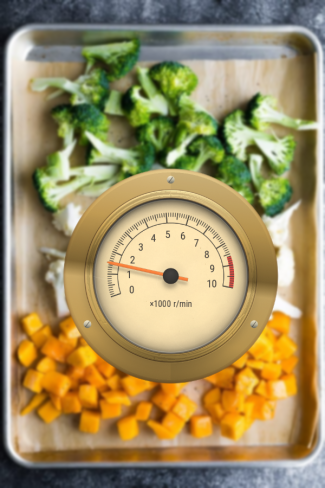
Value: 1500 rpm
